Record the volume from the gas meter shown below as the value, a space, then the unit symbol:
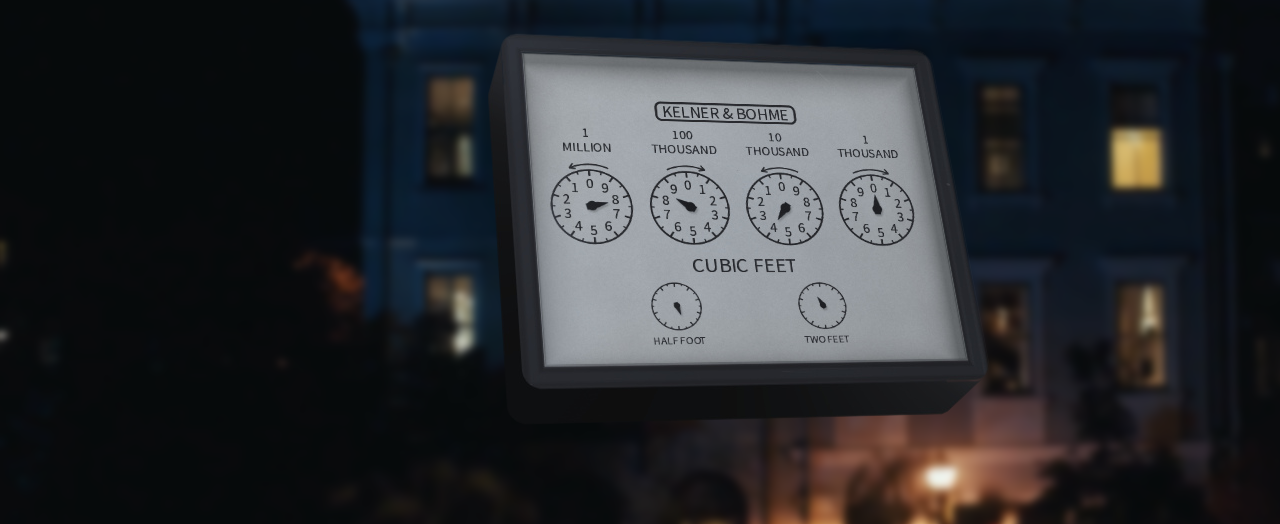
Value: 784000 ft³
